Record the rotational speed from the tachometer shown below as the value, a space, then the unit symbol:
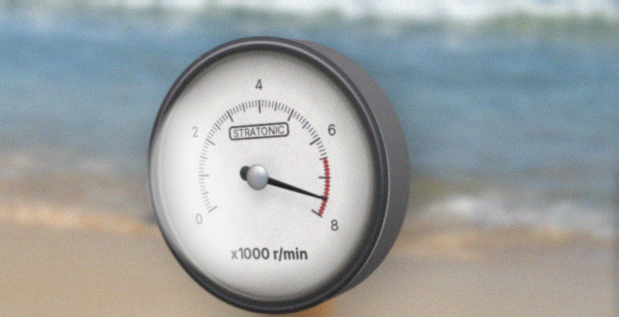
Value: 7500 rpm
